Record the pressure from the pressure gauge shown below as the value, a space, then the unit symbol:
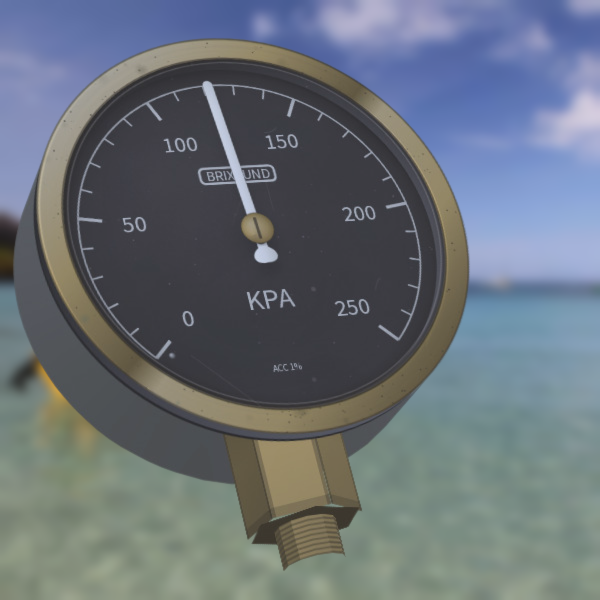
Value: 120 kPa
